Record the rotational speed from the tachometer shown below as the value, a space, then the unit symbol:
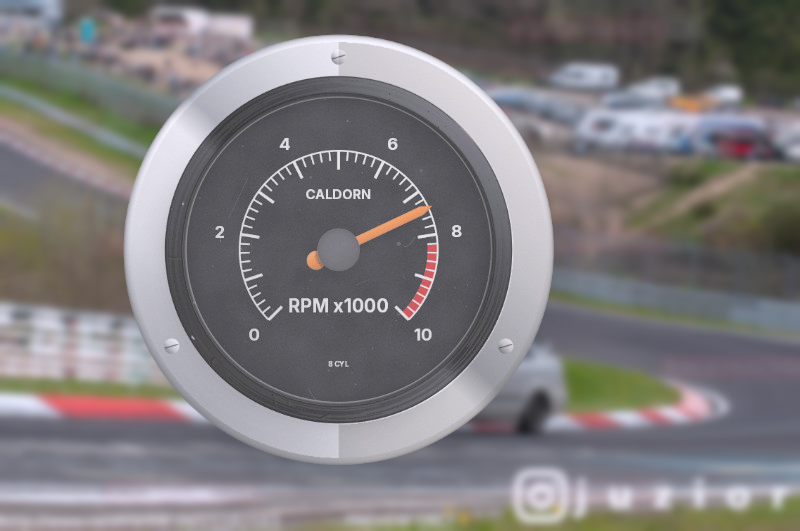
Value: 7400 rpm
